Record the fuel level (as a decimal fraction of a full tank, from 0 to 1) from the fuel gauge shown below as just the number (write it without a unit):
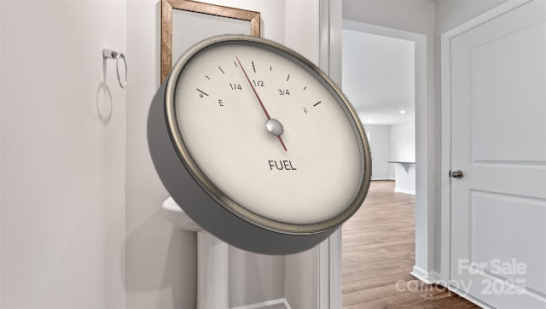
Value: 0.375
